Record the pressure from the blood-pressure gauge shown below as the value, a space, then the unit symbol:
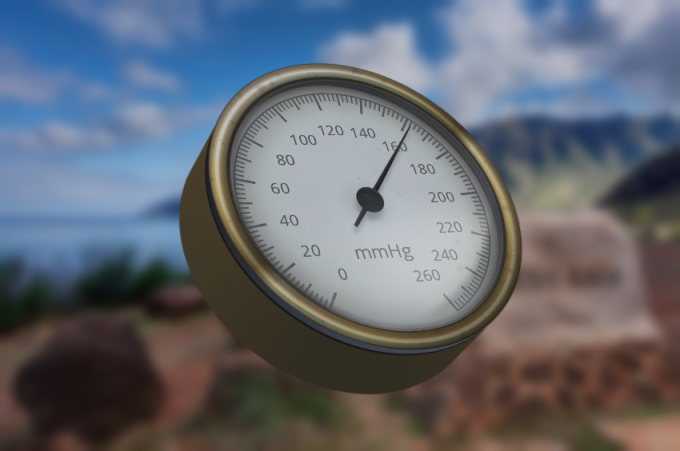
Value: 162 mmHg
